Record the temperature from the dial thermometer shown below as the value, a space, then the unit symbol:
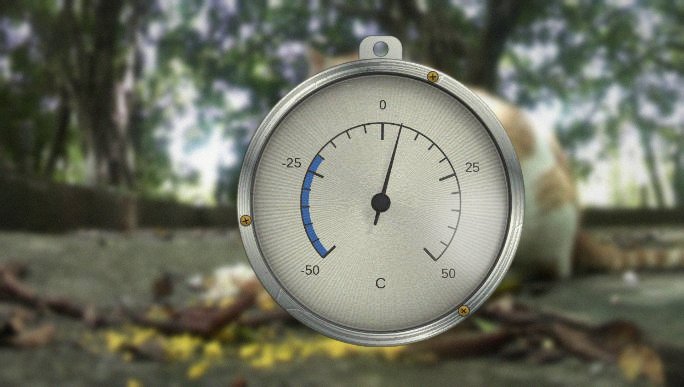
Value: 5 °C
